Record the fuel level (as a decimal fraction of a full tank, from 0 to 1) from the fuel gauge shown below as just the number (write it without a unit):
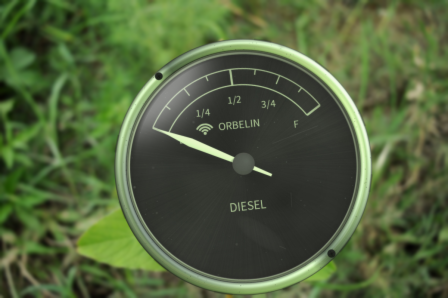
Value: 0
